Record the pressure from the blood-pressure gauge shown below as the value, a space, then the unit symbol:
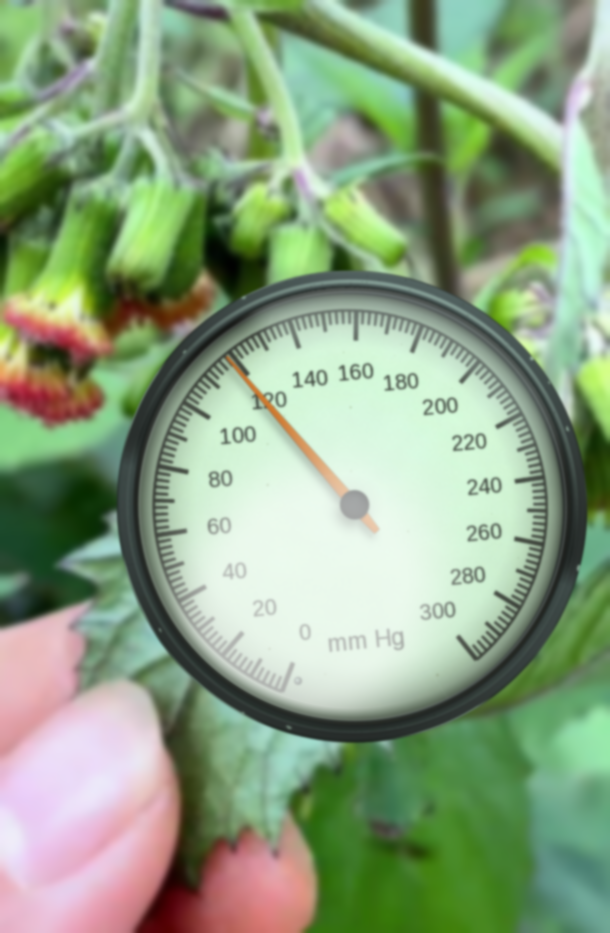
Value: 118 mmHg
